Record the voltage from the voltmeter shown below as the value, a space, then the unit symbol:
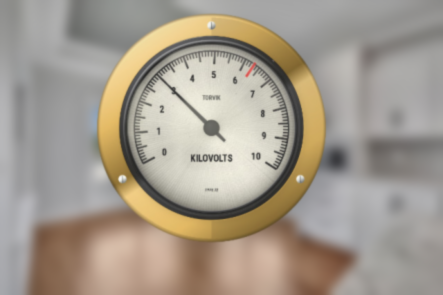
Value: 3 kV
